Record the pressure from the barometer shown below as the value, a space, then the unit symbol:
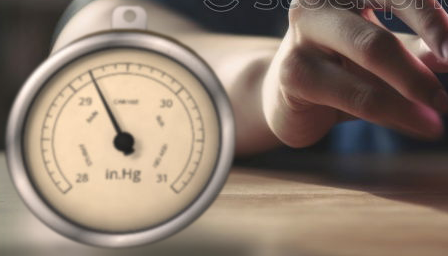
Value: 29.2 inHg
